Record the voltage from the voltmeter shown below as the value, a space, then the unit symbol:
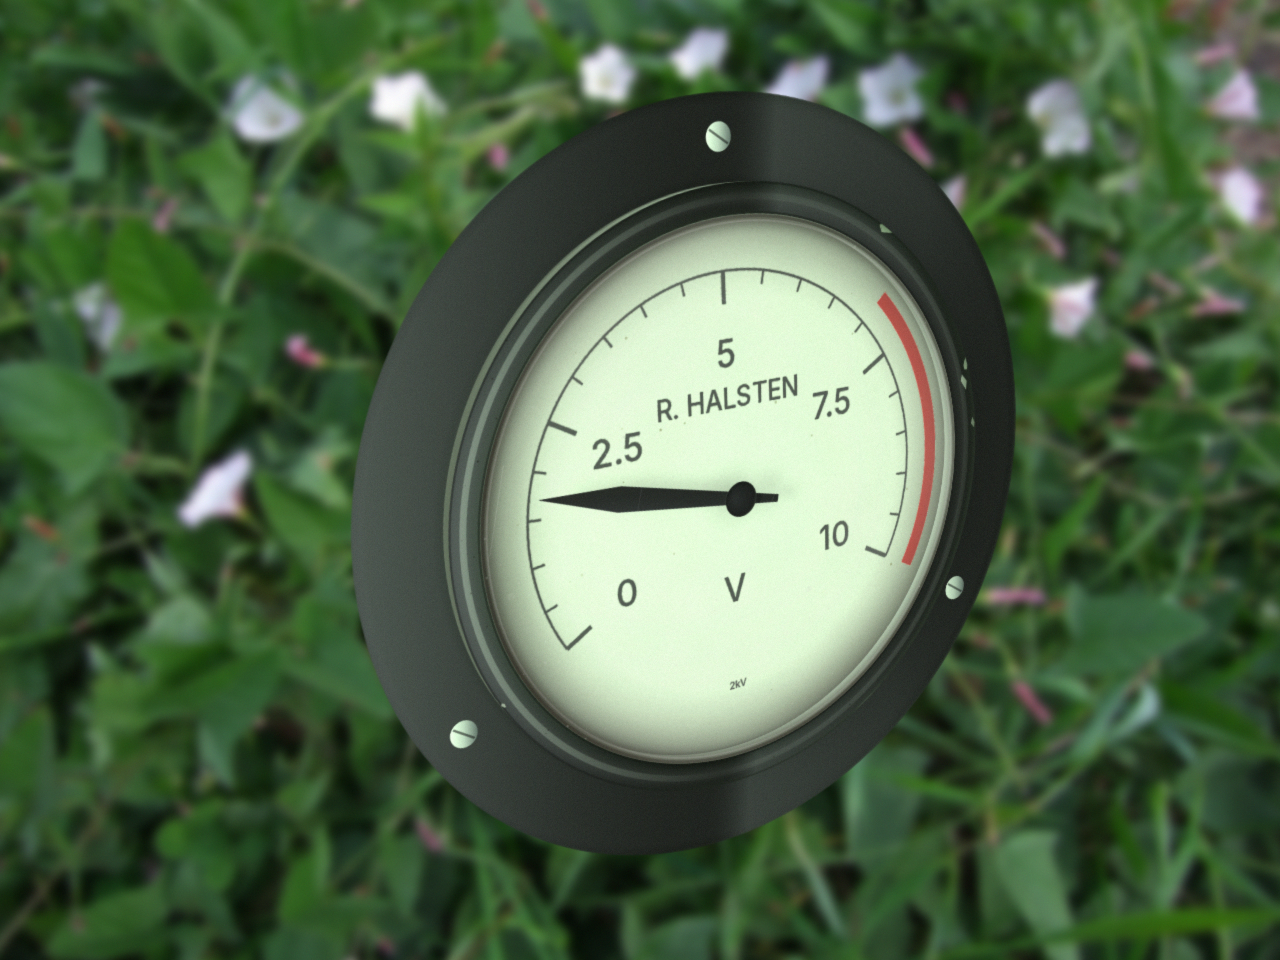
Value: 1.75 V
